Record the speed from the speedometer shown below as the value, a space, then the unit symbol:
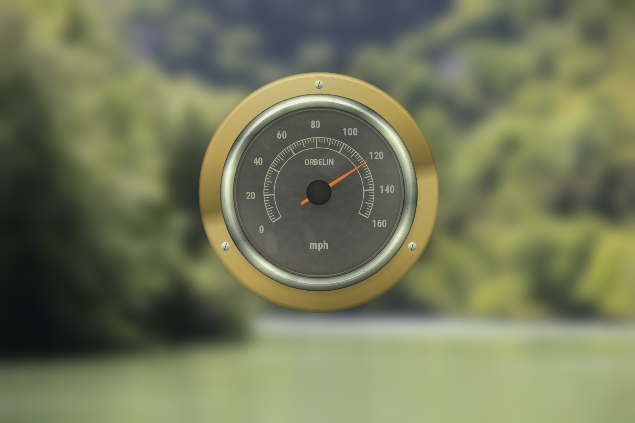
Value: 120 mph
